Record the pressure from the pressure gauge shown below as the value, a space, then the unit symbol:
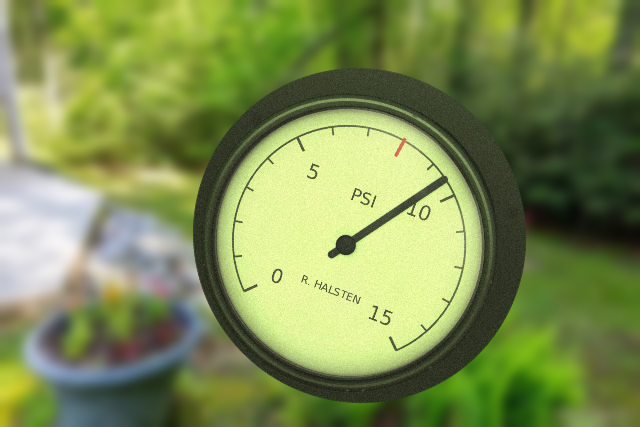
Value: 9.5 psi
